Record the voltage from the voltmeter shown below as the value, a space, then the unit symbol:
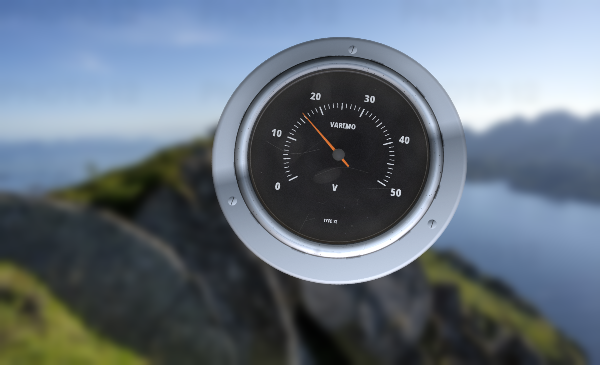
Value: 16 V
